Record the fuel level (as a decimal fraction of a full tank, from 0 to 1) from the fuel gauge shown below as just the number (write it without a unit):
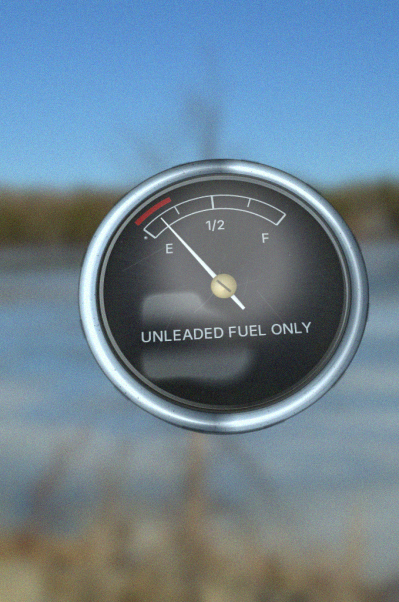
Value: 0.125
